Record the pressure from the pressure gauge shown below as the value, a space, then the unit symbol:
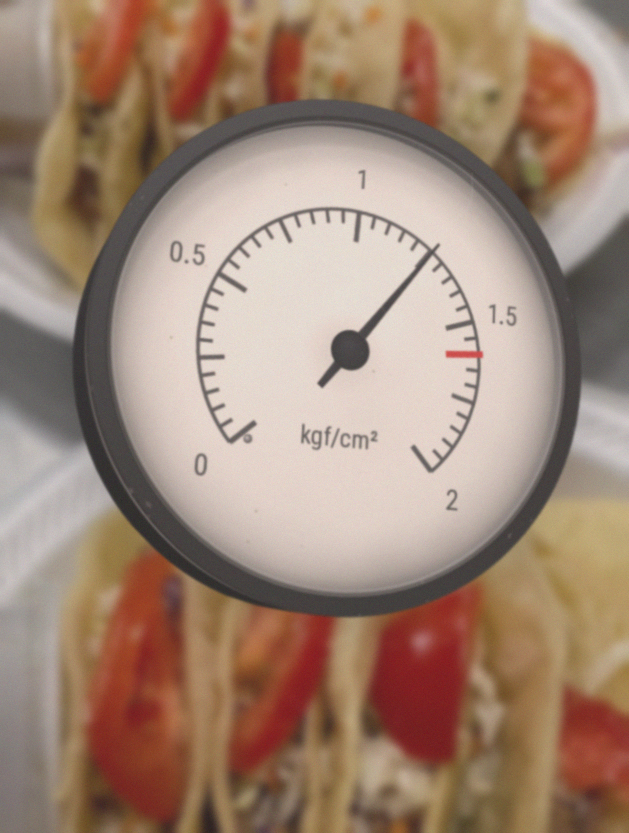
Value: 1.25 kg/cm²
